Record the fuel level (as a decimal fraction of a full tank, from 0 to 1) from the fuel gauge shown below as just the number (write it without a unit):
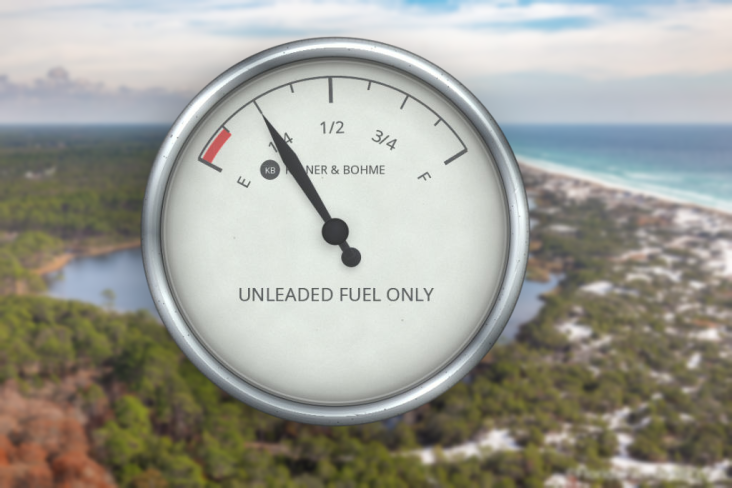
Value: 0.25
